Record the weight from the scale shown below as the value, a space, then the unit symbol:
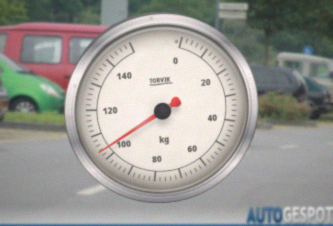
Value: 104 kg
